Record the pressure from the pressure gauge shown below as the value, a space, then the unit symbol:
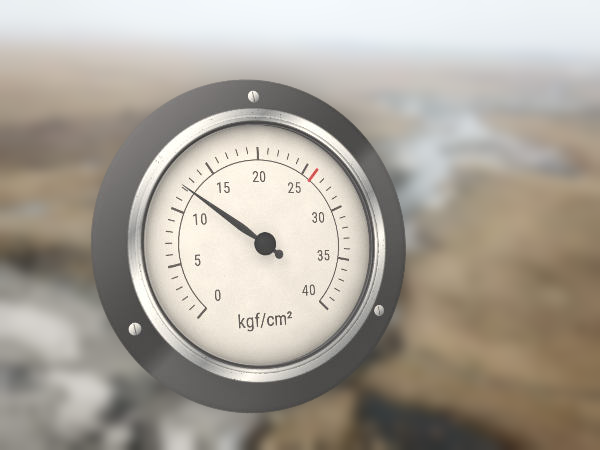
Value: 12 kg/cm²
